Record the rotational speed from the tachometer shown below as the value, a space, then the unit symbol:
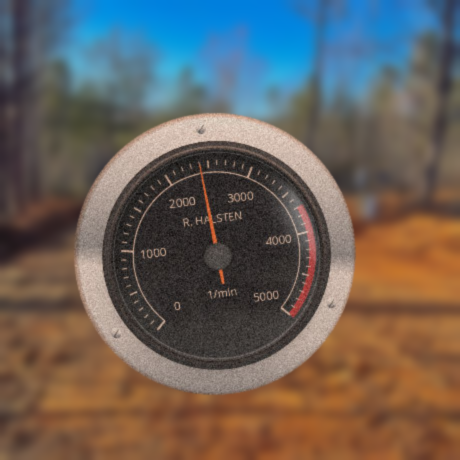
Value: 2400 rpm
